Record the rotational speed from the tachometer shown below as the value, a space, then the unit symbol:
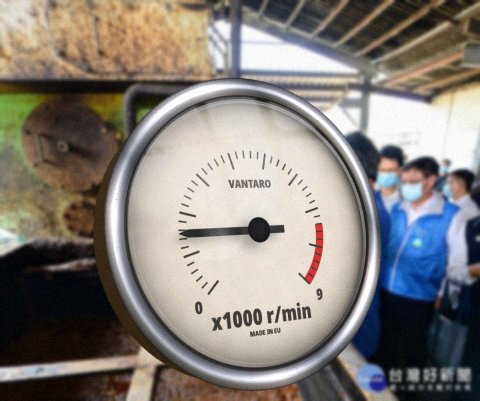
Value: 1500 rpm
